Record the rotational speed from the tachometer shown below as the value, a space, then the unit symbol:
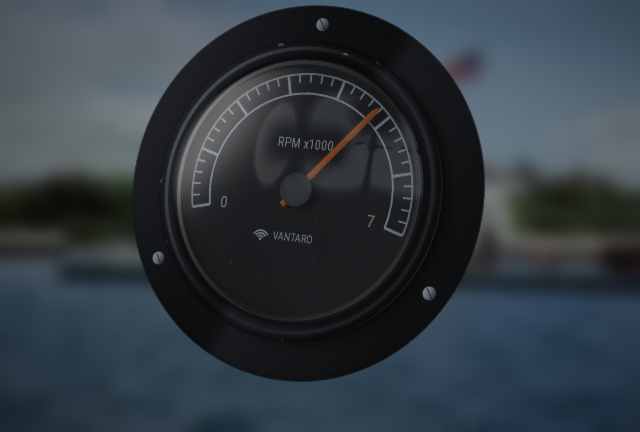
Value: 4800 rpm
